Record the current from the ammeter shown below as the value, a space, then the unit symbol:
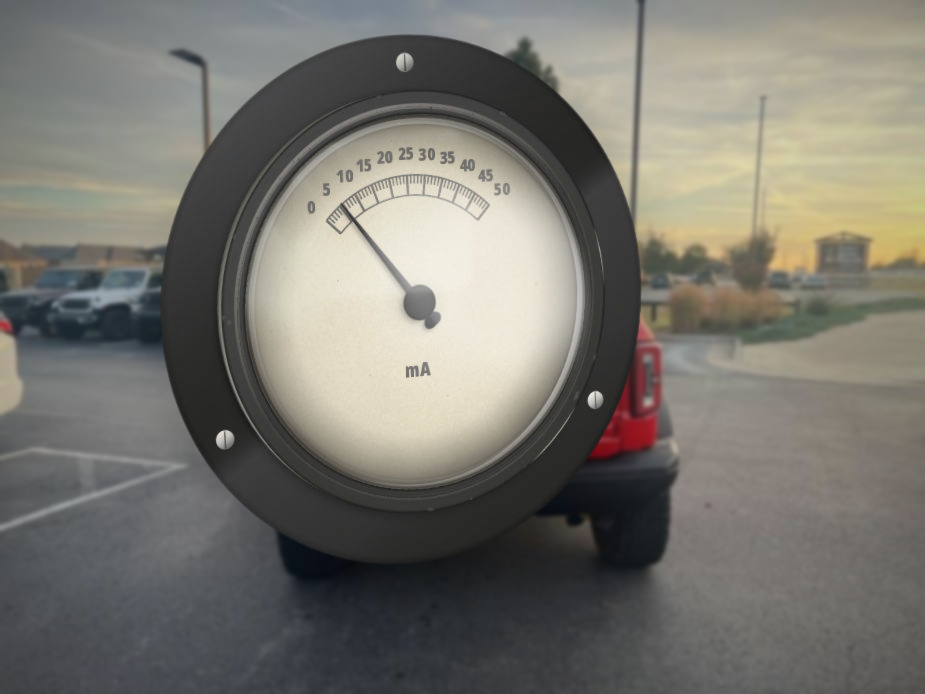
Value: 5 mA
